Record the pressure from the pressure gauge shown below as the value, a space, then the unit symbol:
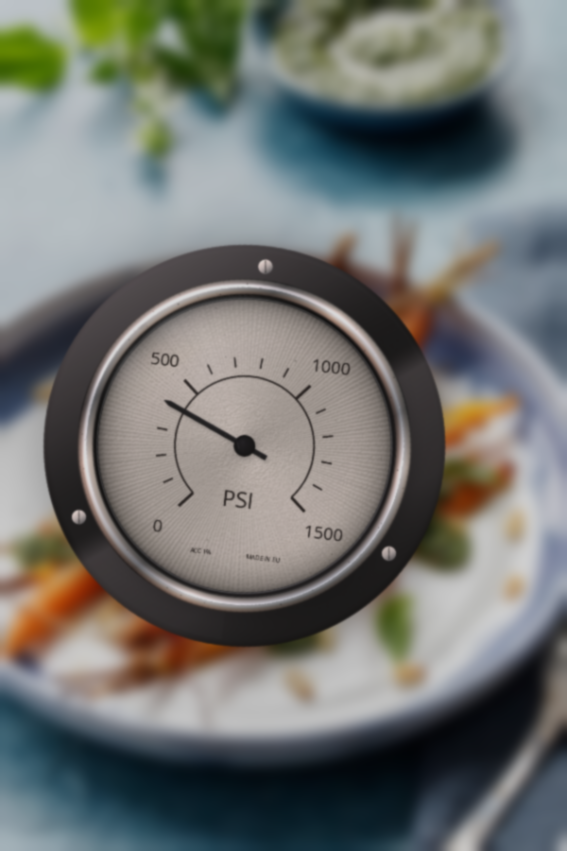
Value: 400 psi
